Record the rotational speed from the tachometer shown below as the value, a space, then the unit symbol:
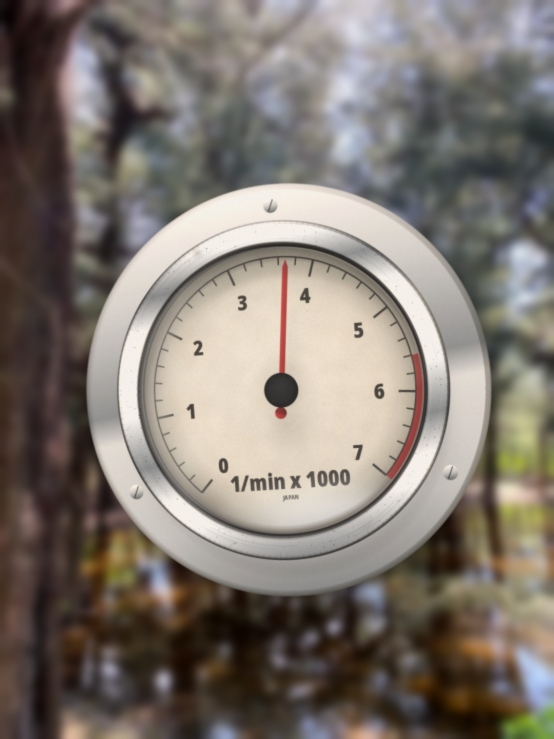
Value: 3700 rpm
